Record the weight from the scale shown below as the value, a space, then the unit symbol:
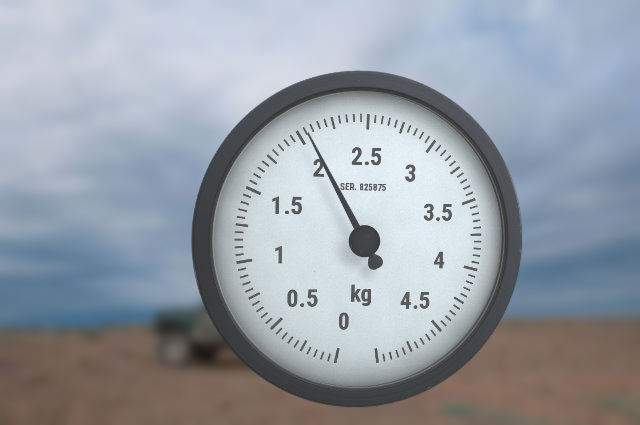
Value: 2.05 kg
